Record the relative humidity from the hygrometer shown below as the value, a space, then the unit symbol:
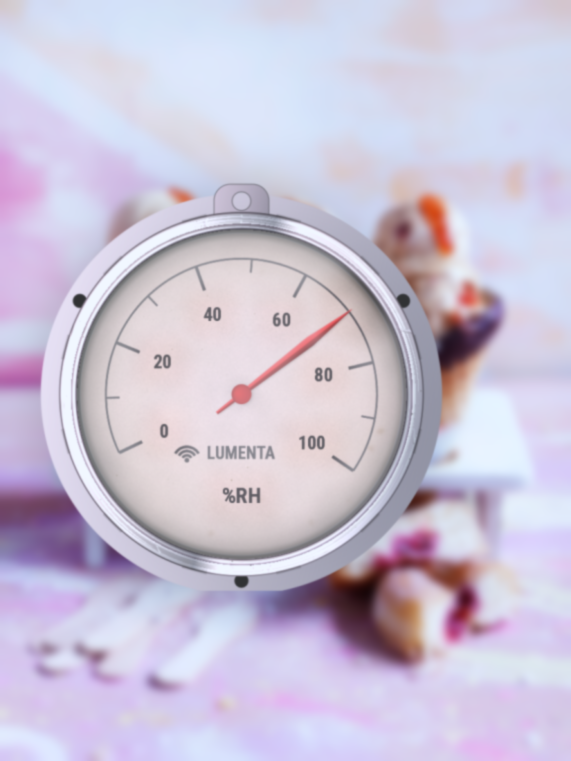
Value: 70 %
